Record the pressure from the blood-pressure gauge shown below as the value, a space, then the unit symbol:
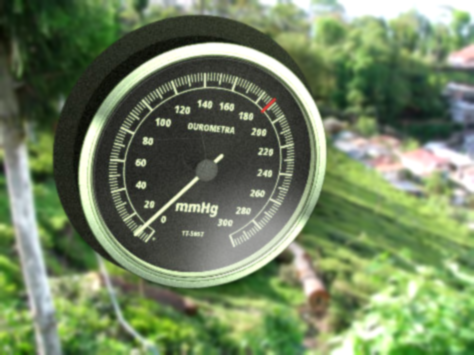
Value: 10 mmHg
